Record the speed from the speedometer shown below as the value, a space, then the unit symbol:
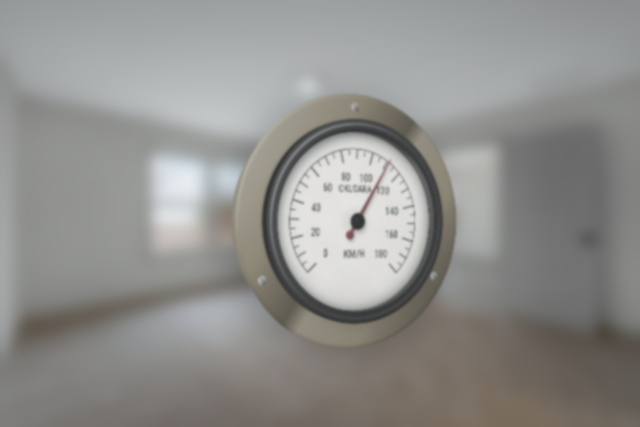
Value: 110 km/h
